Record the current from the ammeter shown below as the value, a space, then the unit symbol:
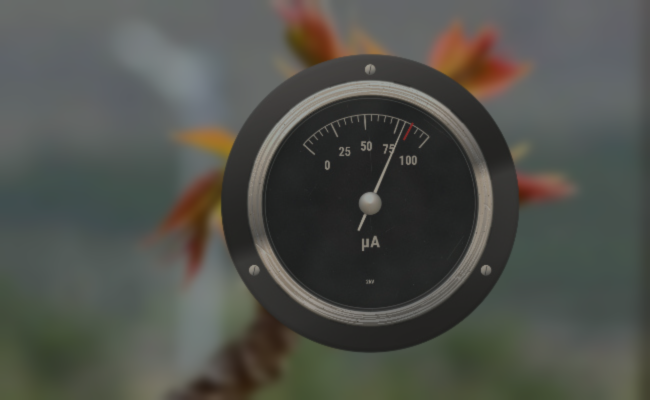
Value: 80 µA
